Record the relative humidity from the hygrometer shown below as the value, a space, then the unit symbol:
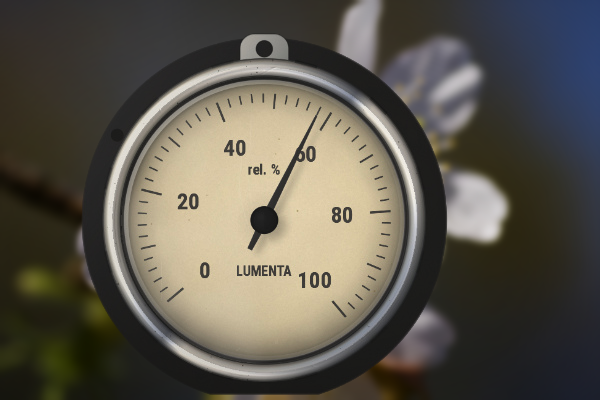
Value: 58 %
